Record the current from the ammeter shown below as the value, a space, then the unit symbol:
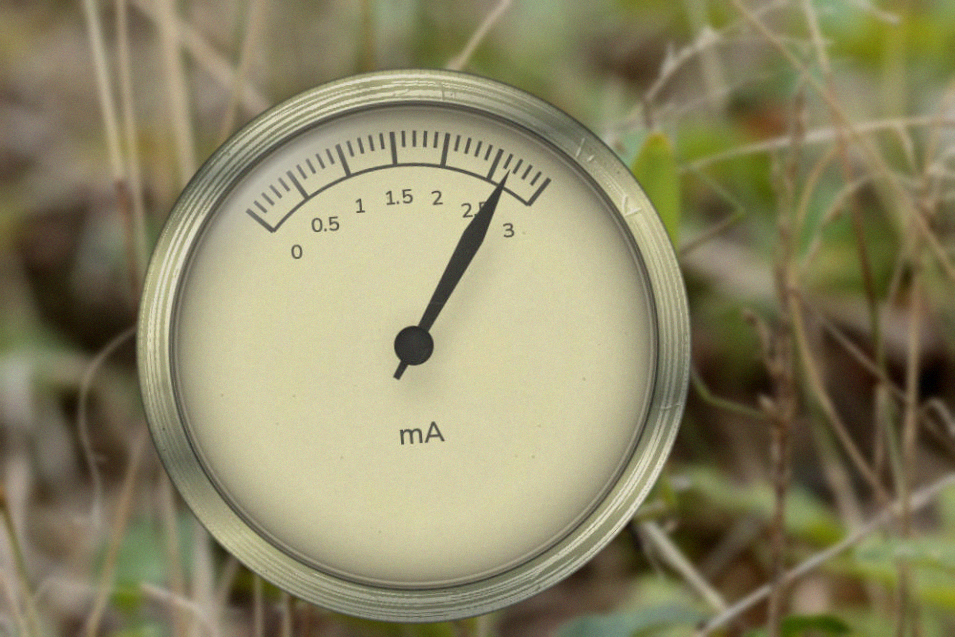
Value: 2.65 mA
